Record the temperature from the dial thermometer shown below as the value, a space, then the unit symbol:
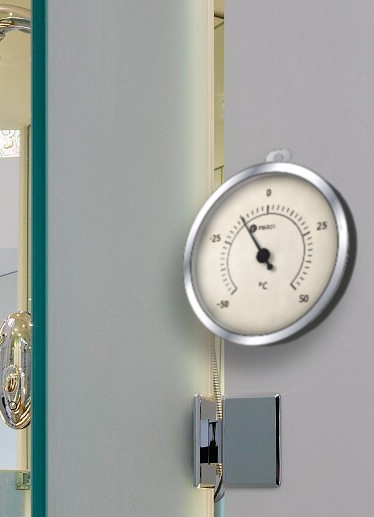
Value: -12.5 °C
